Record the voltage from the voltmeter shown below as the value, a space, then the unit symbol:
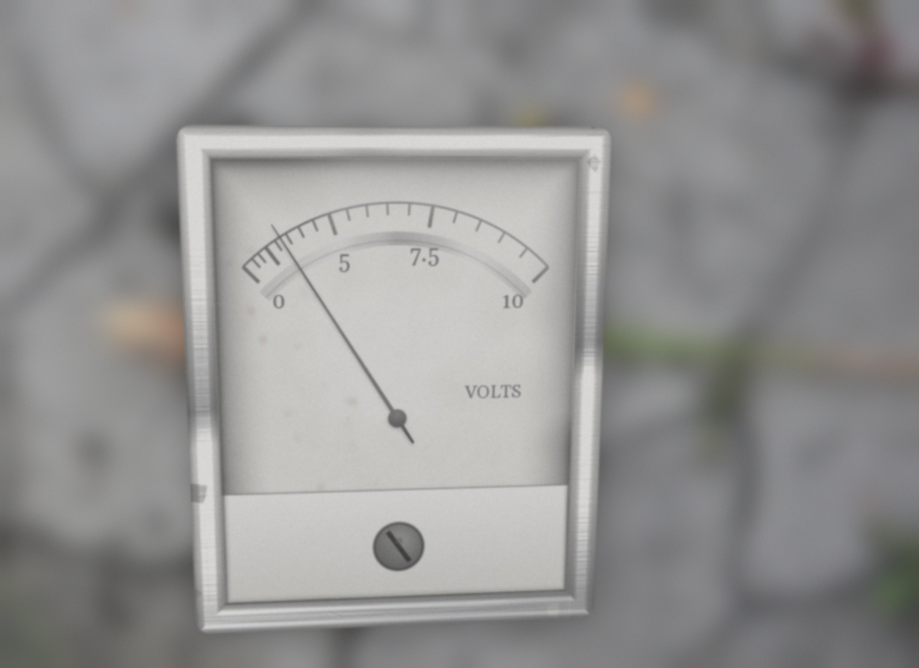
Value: 3.25 V
